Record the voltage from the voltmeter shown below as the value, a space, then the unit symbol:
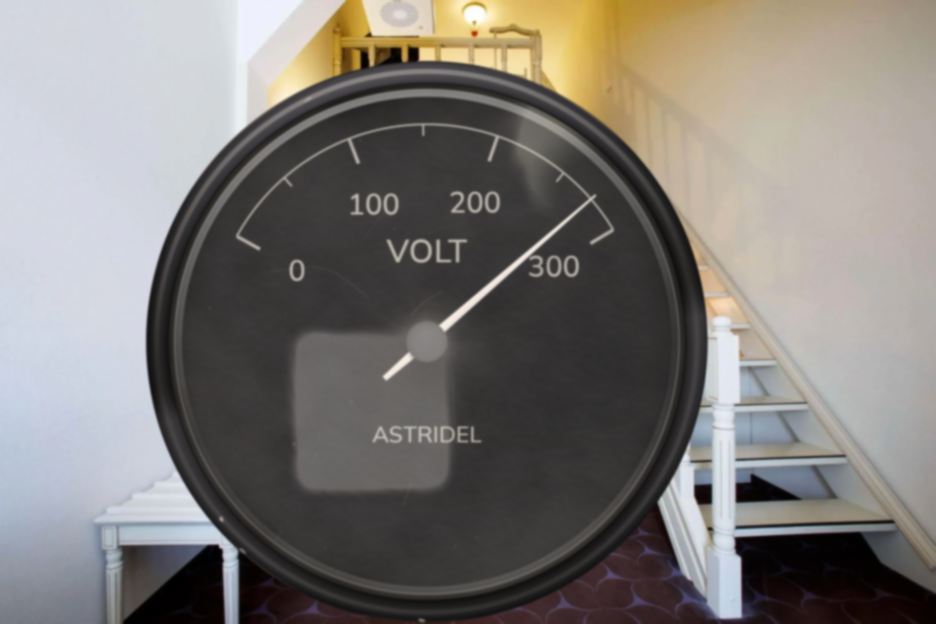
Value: 275 V
